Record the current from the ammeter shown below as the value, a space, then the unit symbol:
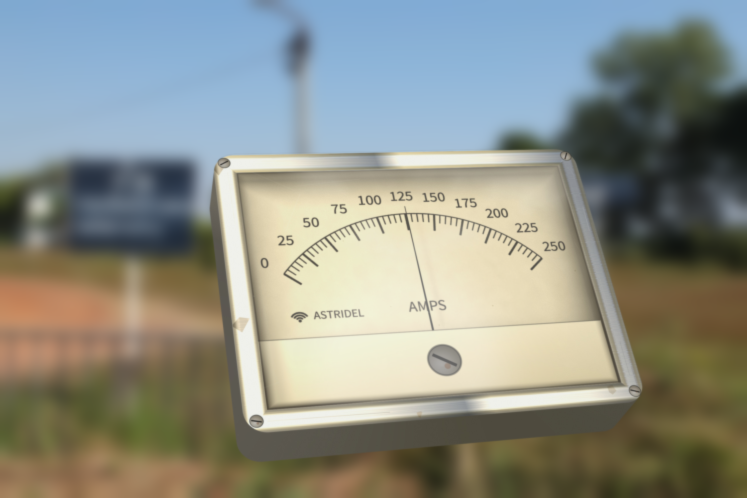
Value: 125 A
